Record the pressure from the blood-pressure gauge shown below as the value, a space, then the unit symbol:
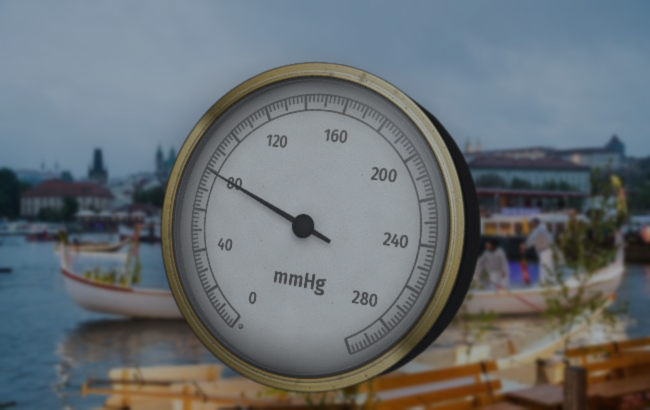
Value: 80 mmHg
